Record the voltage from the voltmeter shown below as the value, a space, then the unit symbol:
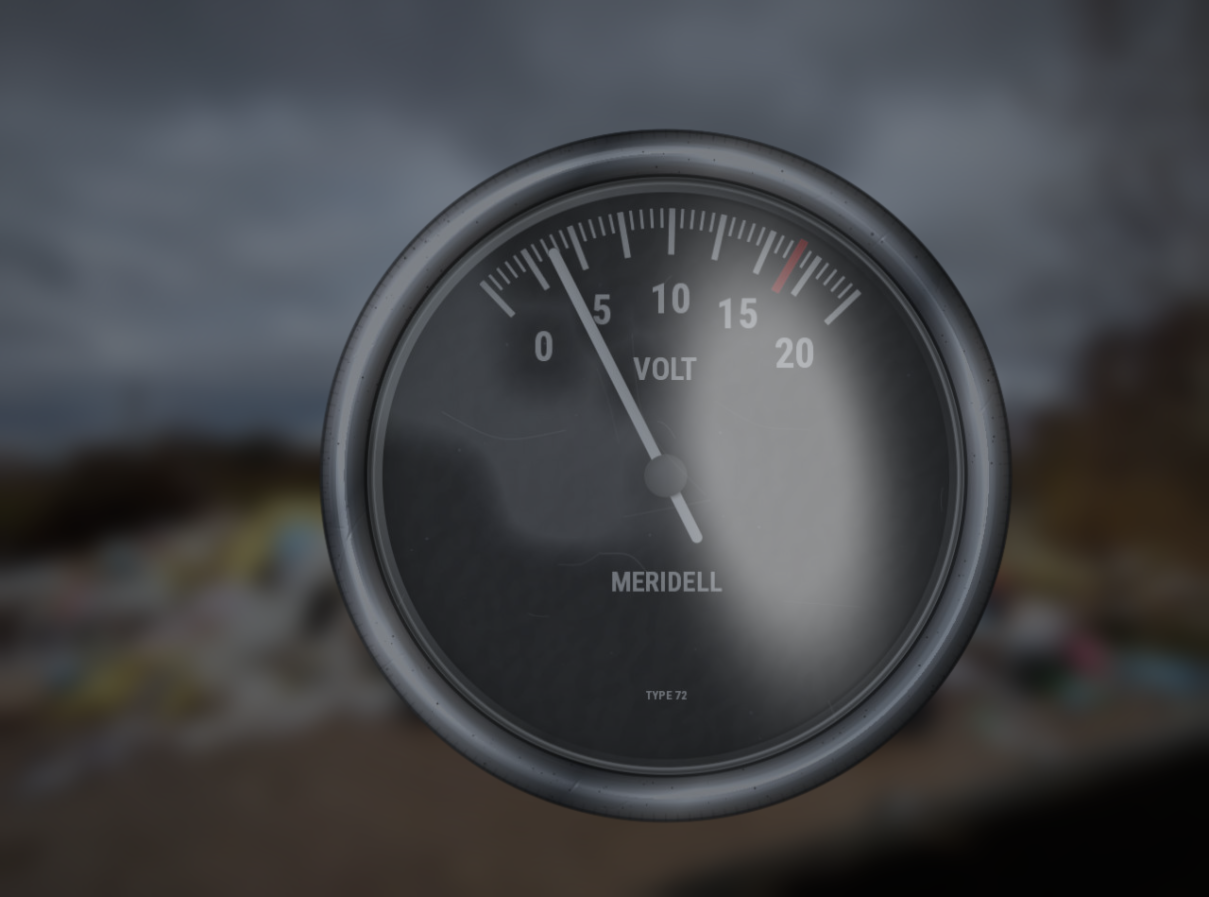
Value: 3.75 V
